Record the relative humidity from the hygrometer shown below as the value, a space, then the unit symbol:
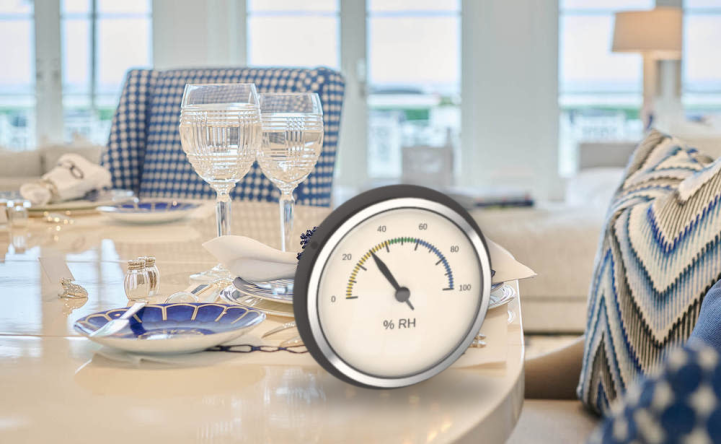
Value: 30 %
